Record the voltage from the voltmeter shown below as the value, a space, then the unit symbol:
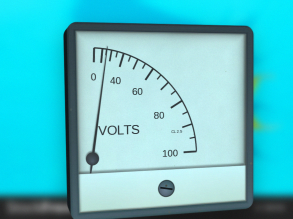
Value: 25 V
